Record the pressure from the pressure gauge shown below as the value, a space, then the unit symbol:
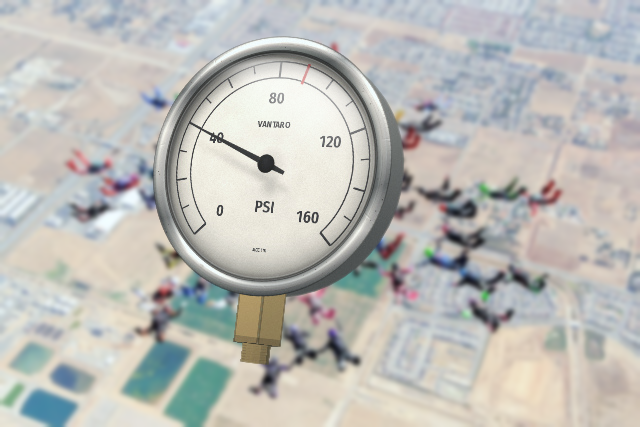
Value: 40 psi
